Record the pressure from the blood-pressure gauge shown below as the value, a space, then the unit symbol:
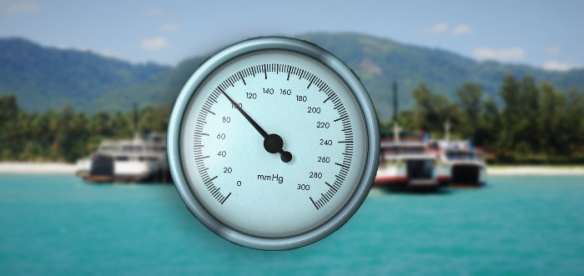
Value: 100 mmHg
